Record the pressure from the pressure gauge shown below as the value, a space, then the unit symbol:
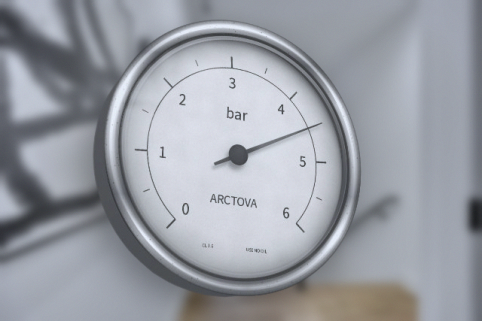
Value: 4.5 bar
